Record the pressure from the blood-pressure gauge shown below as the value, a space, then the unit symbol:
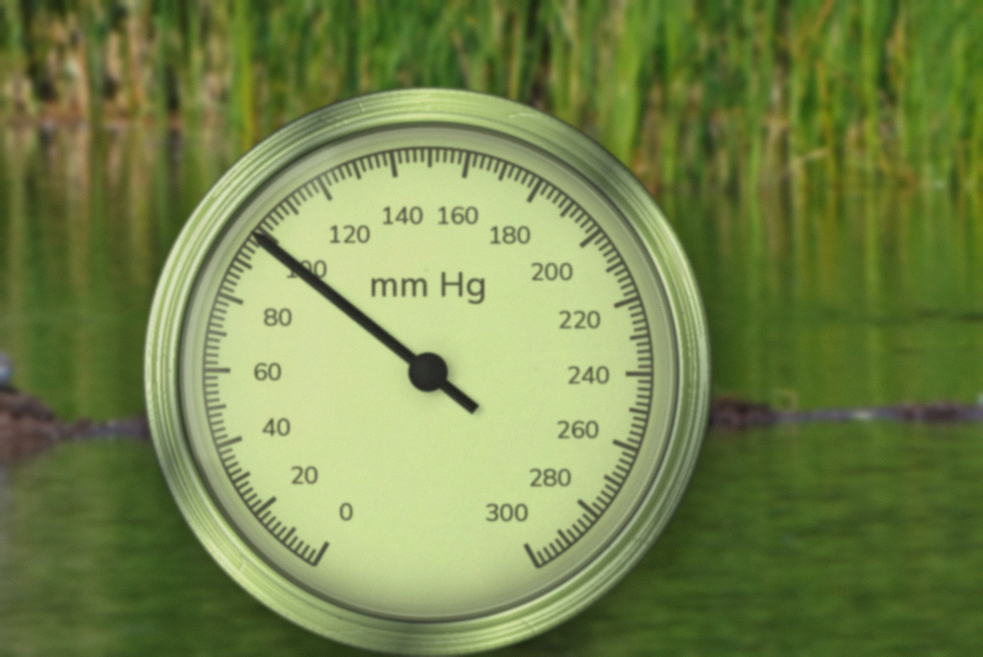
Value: 98 mmHg
